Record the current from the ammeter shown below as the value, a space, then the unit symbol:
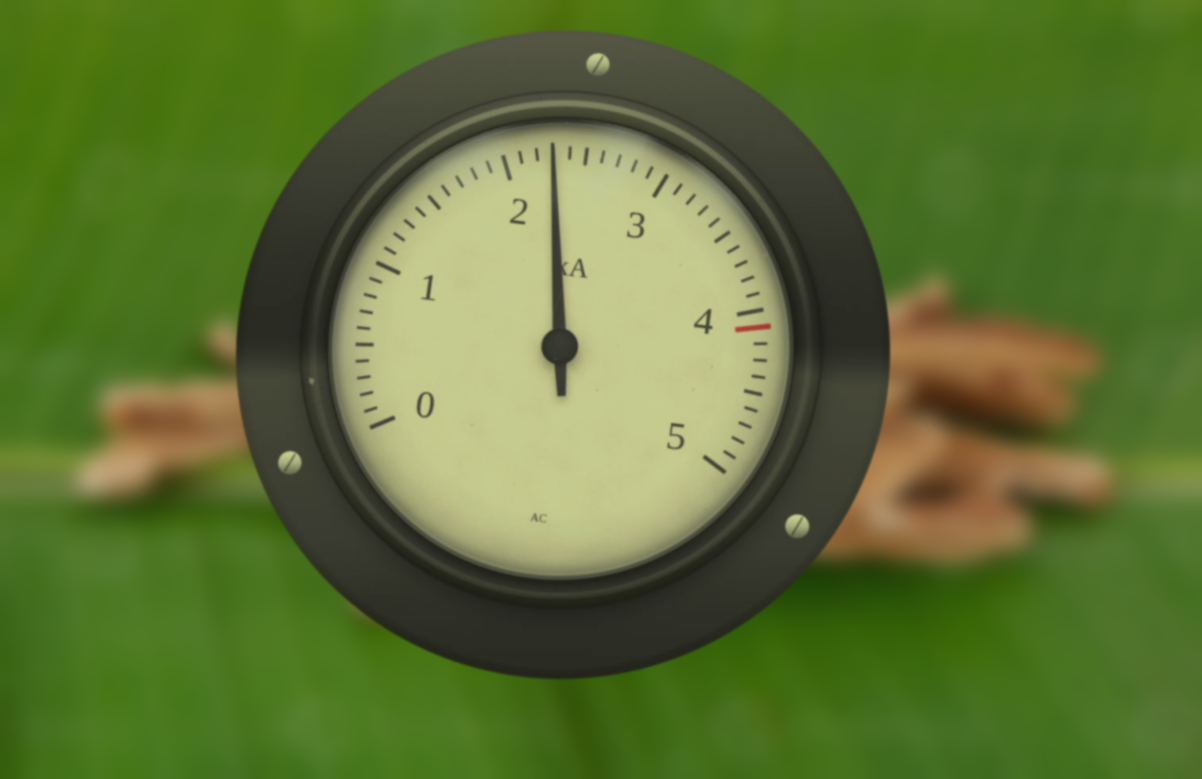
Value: 2.3 kA
